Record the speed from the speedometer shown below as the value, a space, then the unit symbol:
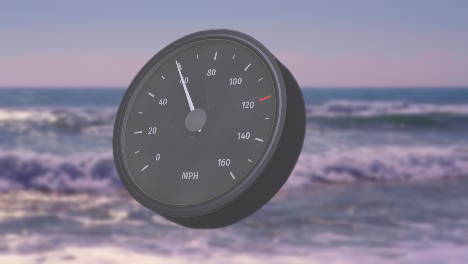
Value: 60 mph
